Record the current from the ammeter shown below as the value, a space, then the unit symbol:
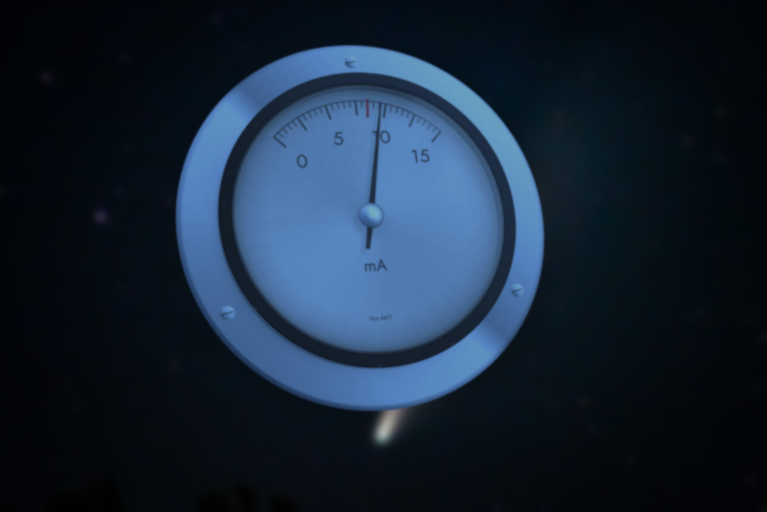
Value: 9.5 mA
